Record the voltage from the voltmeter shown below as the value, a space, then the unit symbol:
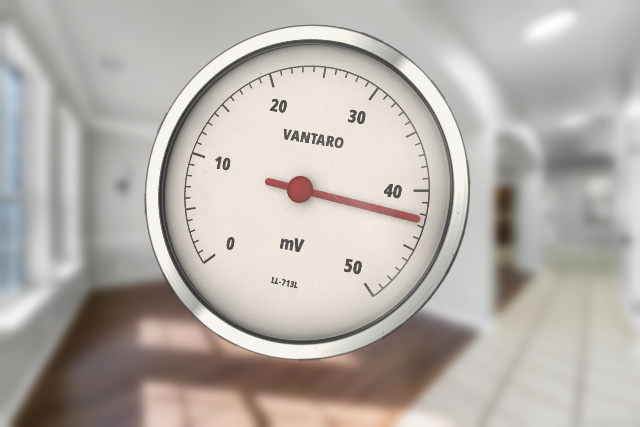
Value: 42.5 mV
